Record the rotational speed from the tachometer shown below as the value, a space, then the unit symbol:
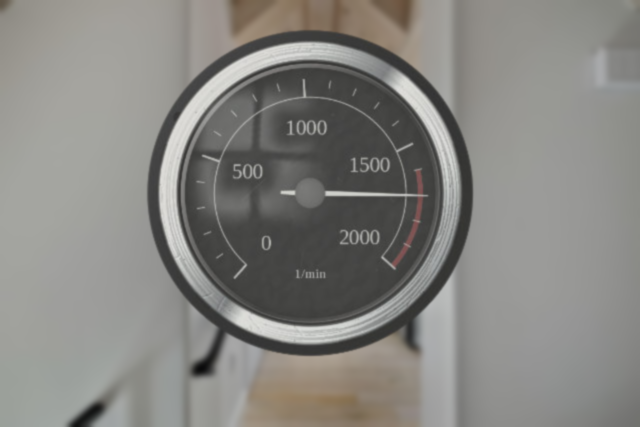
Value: 1700 rpm
